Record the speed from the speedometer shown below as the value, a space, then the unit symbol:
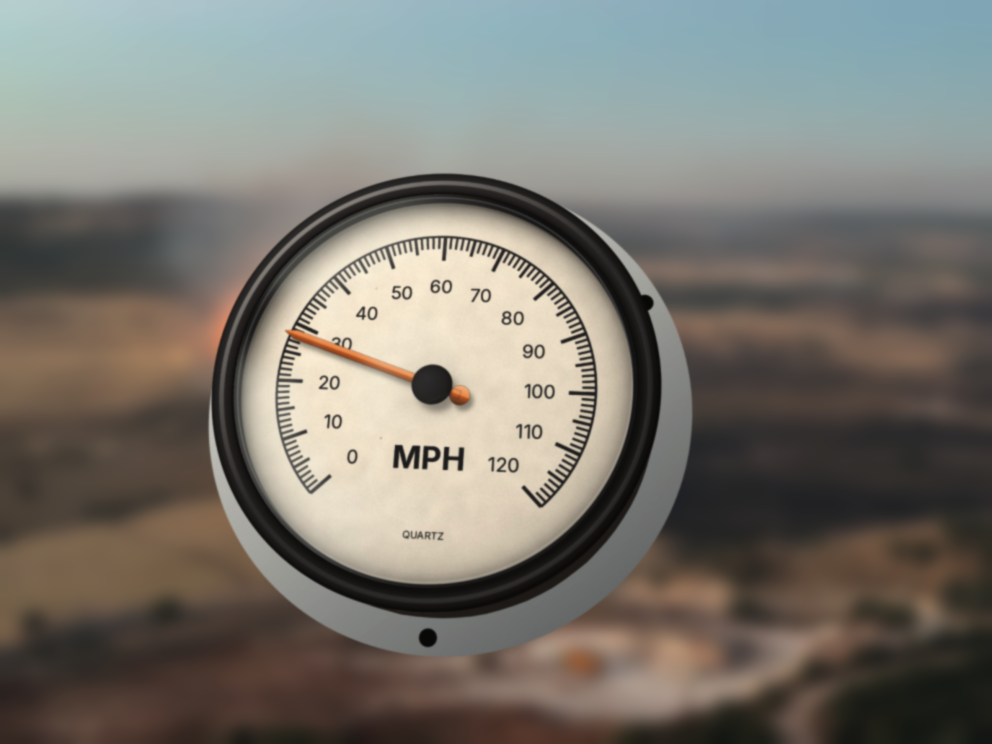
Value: 28 mph
